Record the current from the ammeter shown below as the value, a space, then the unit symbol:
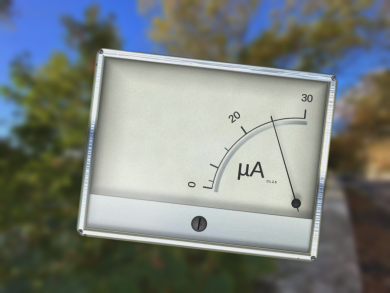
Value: 25 µA
